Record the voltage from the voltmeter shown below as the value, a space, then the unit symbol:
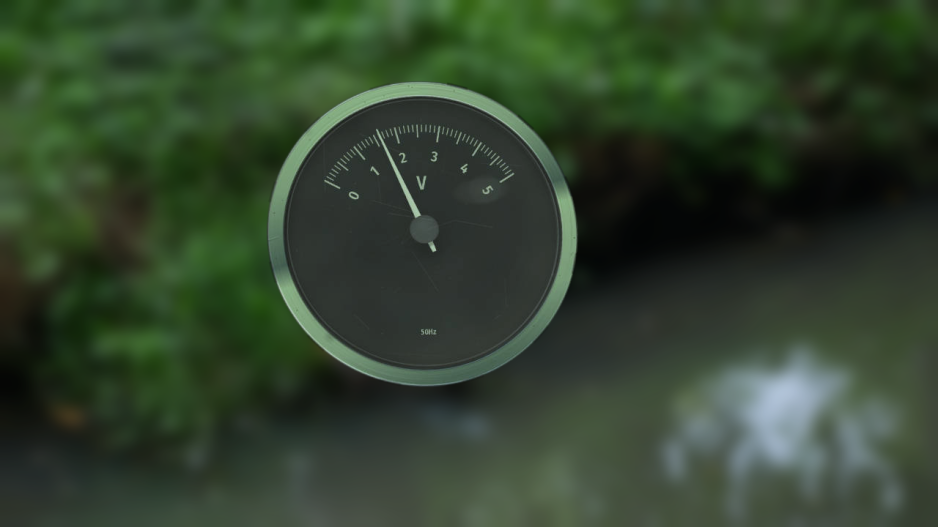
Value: 1.6 V
